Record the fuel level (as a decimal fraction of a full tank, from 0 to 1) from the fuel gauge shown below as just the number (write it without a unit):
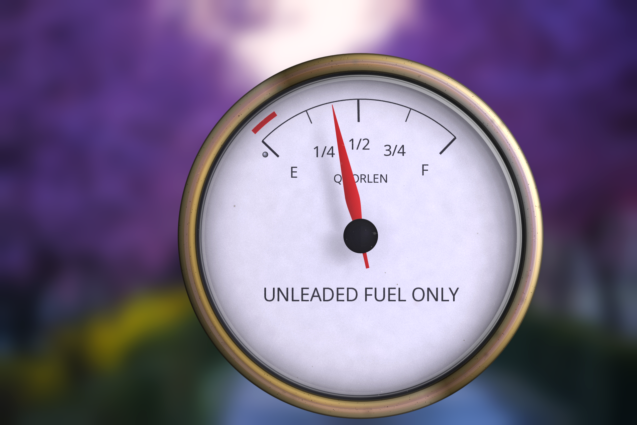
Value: 0.375
